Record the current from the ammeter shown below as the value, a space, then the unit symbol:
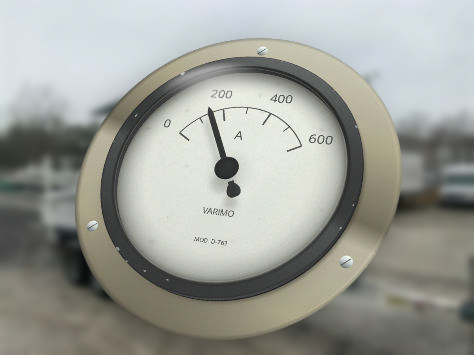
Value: 150 A
